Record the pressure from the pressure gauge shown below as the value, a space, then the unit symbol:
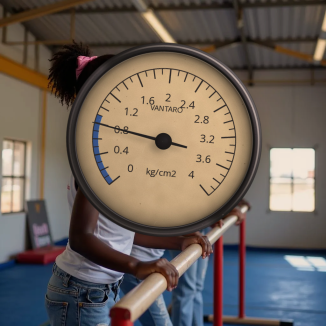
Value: 0.8 kg/cm²
